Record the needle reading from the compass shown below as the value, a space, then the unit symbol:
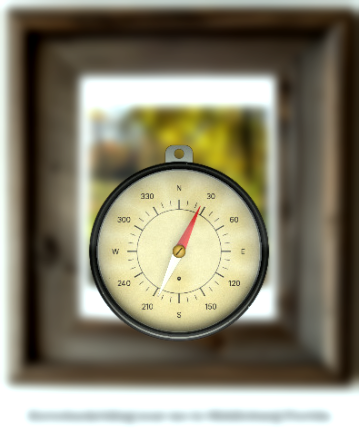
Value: 25 °
